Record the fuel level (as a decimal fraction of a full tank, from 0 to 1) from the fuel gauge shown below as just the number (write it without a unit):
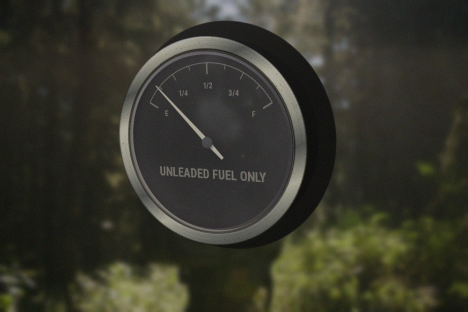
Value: 0.125
